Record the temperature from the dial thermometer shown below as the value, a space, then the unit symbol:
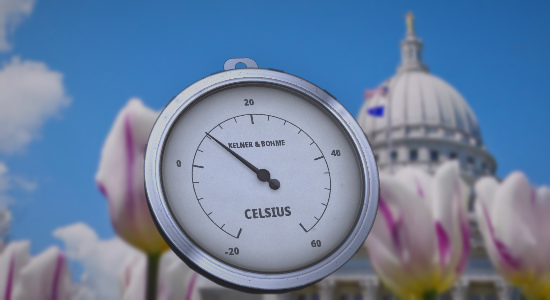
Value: 8 °C
